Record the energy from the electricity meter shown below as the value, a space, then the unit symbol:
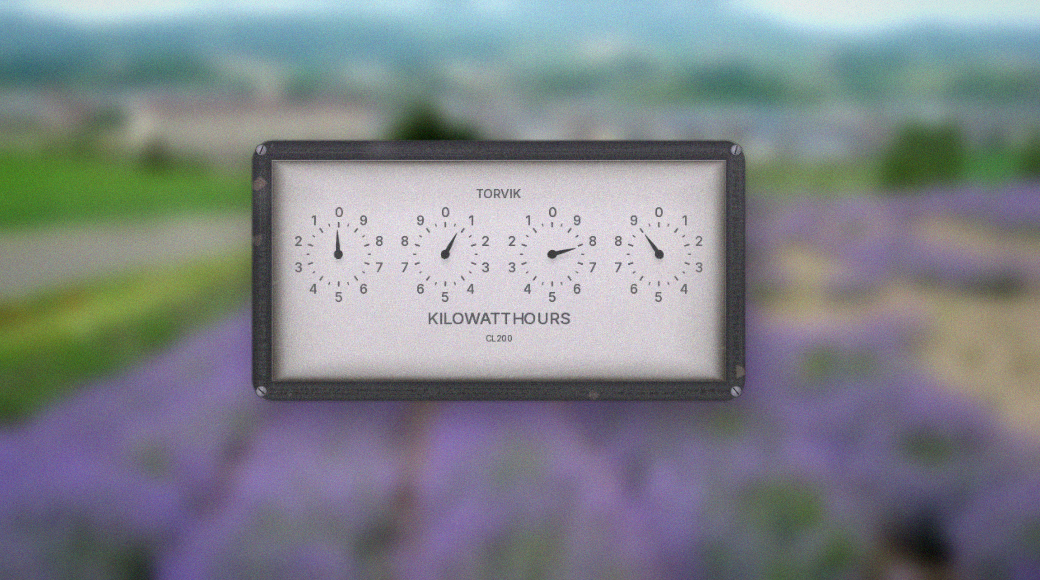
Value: 79 kWh
